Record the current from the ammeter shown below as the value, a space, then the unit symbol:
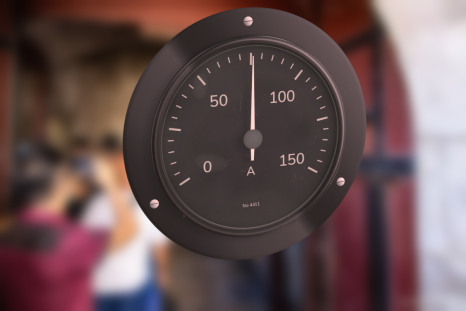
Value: 75 A
